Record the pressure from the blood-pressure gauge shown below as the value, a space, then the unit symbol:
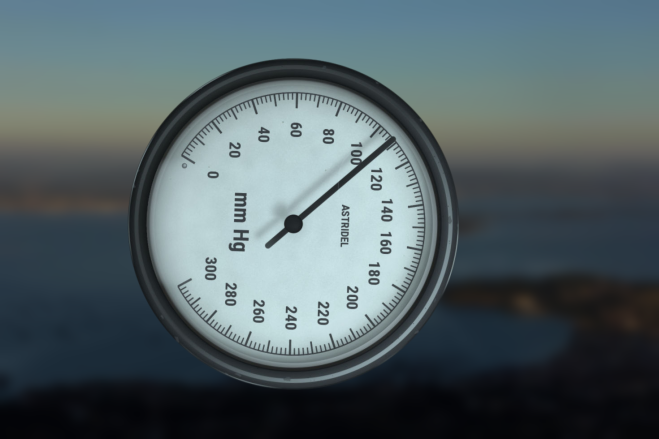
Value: 108 mmHg
